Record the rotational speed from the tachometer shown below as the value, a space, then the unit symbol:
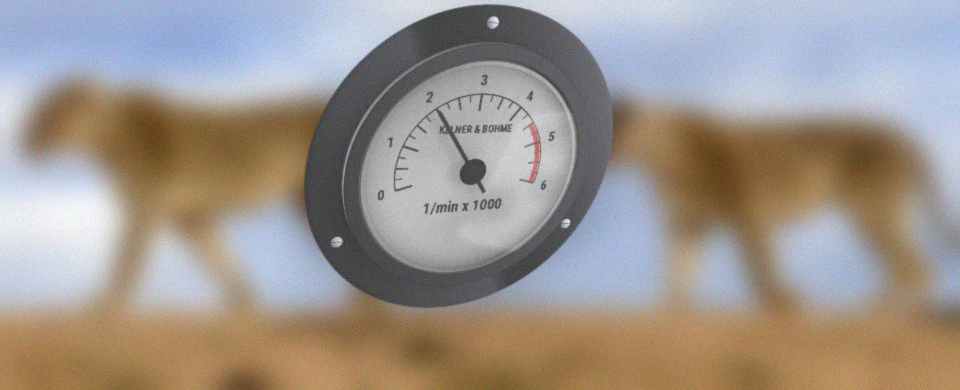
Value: 2000 rpm
